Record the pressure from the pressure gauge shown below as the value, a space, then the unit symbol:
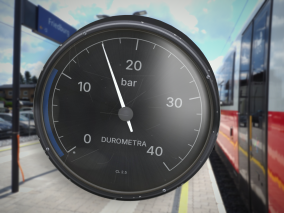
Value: 16 bar
